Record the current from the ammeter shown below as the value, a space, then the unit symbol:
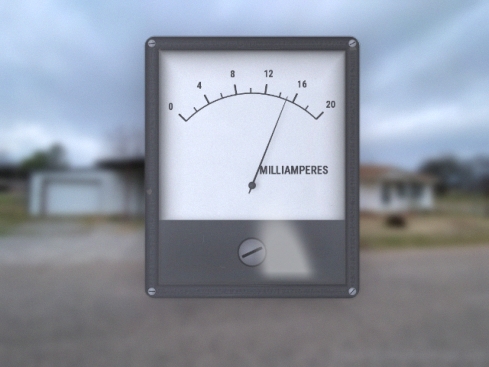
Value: 15 mA
